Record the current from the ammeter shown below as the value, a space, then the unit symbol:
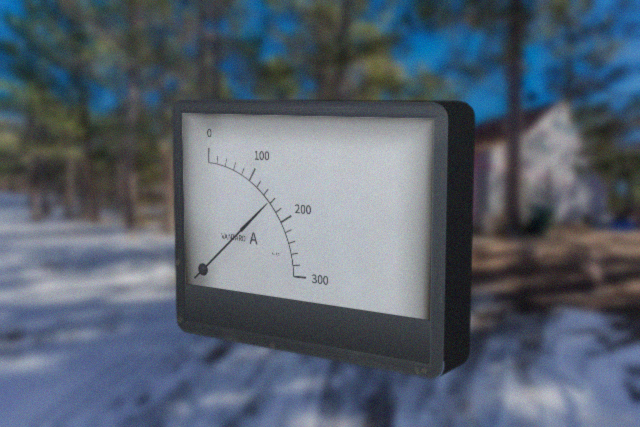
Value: 160 A
